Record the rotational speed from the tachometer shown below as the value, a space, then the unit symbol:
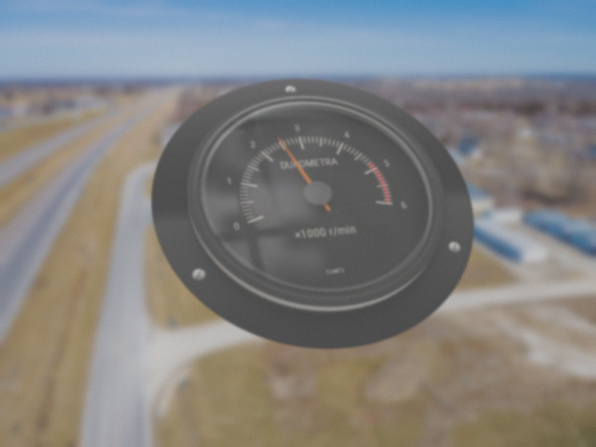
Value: 2500 rpm
